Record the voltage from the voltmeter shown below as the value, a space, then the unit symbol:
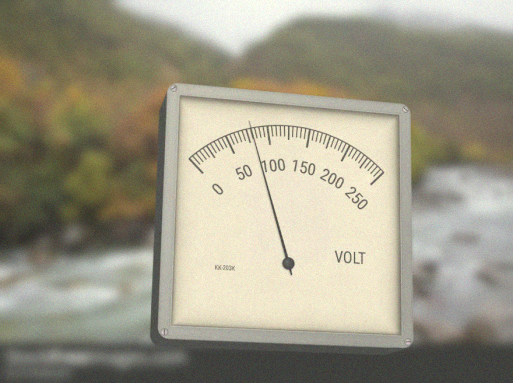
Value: 80 V
